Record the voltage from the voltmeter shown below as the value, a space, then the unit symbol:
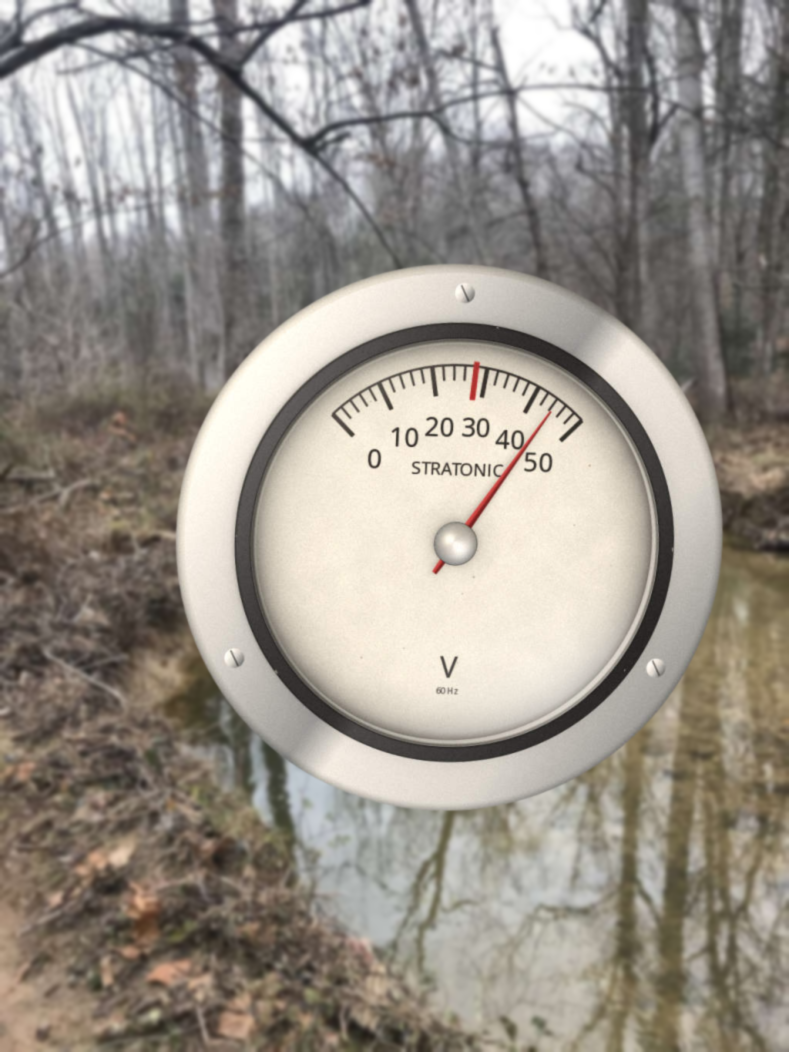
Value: 44 V
